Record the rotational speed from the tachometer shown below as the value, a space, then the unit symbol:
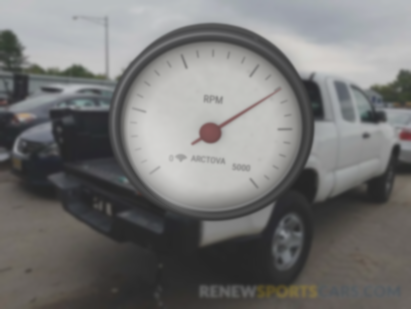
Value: 3400 rpm
